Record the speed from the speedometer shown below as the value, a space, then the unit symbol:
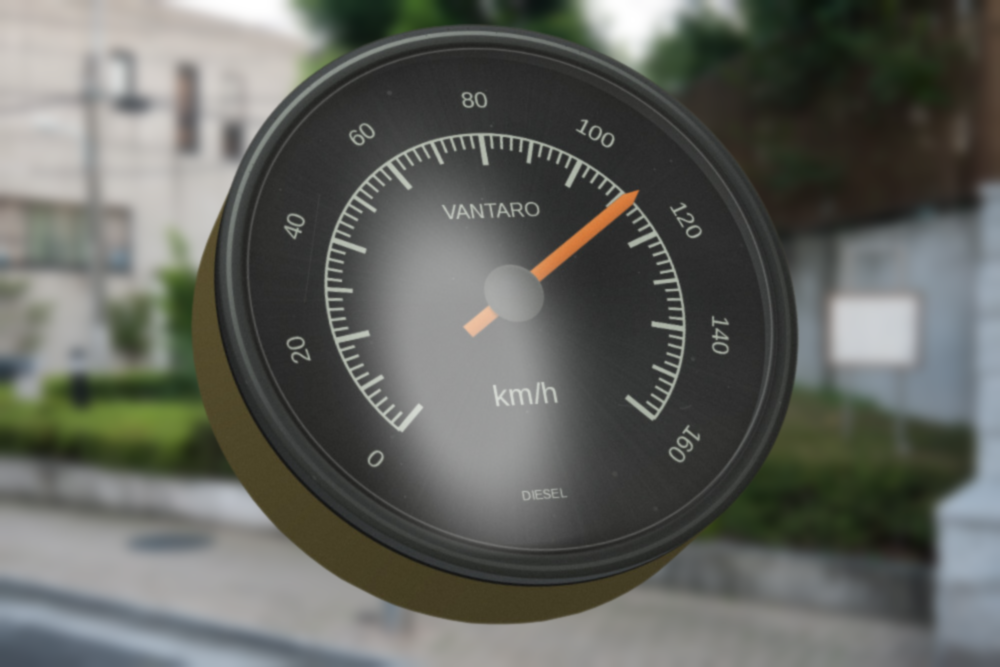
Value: 112 km/h
